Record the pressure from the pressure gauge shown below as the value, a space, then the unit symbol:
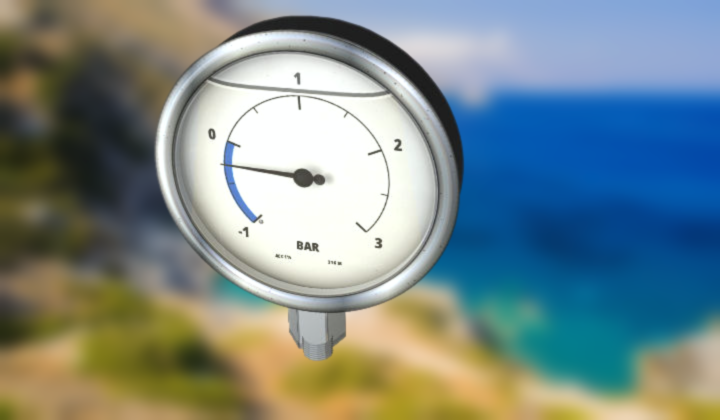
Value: -0.25 bar
